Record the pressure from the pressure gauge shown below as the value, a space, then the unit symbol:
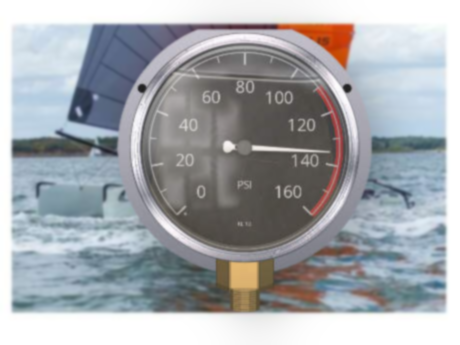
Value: 135 psi
